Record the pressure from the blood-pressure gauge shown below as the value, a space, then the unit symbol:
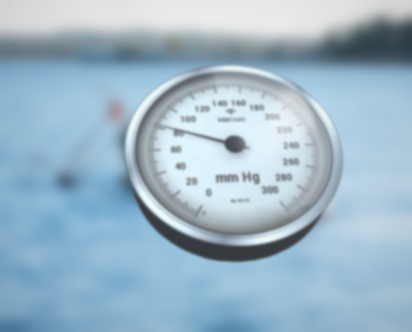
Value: 80 mmHg
